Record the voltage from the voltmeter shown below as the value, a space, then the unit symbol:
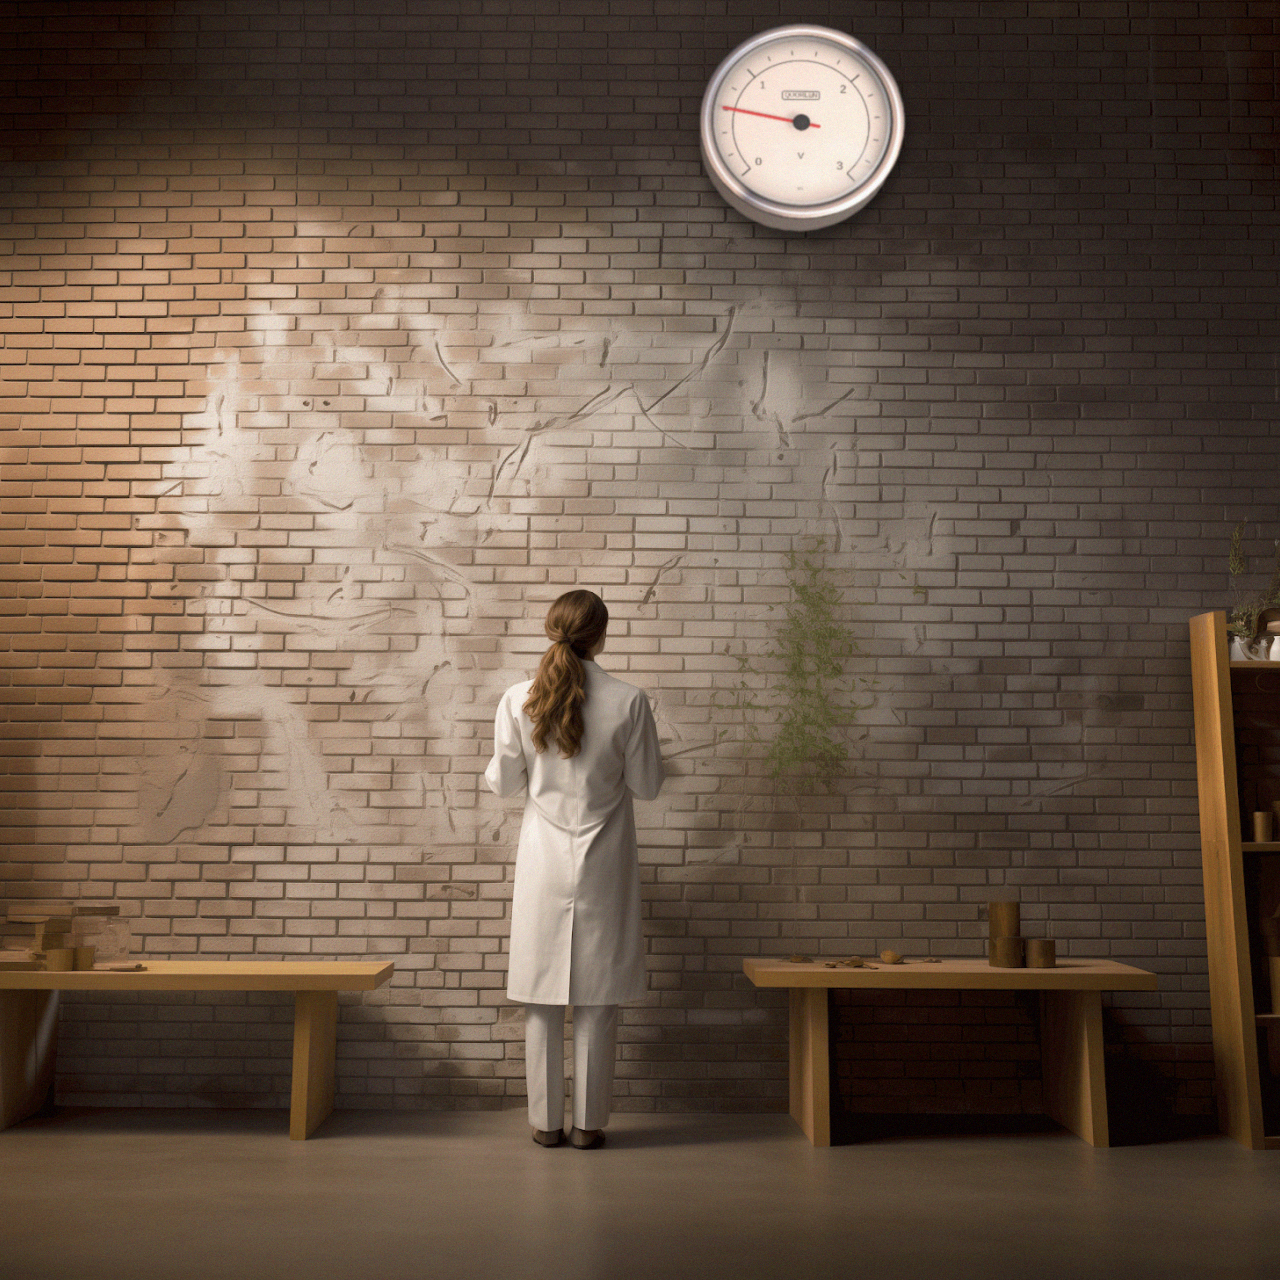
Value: 0.6 V
